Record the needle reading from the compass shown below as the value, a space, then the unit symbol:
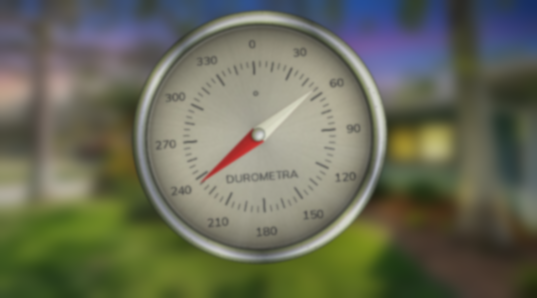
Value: 235 °
